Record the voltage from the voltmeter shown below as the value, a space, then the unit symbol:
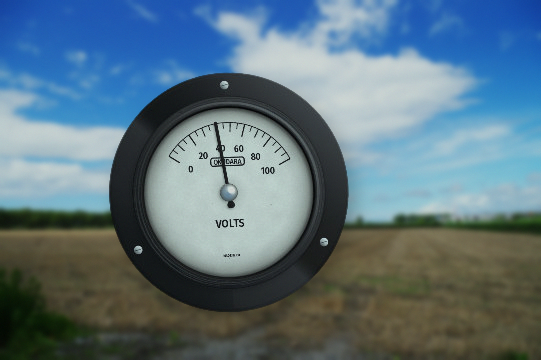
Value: 40 V
